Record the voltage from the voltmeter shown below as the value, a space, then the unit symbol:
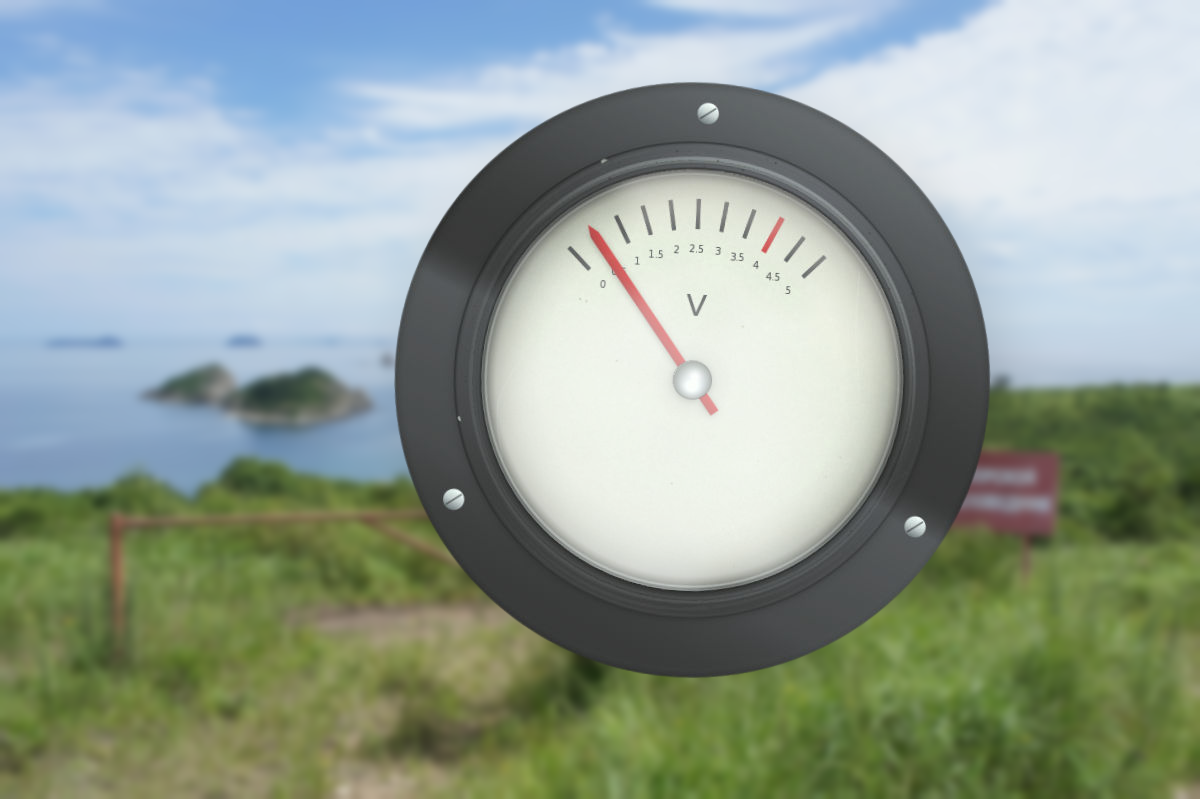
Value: 0.5 V
